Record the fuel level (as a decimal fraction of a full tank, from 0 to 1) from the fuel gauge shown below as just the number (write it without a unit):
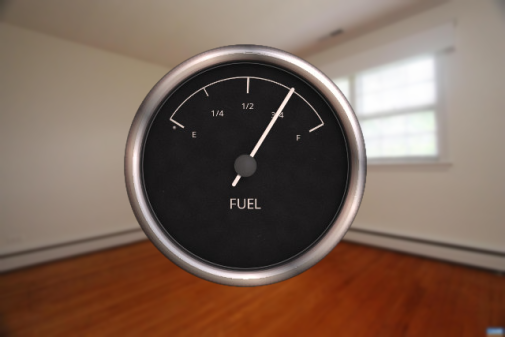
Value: 0.75
